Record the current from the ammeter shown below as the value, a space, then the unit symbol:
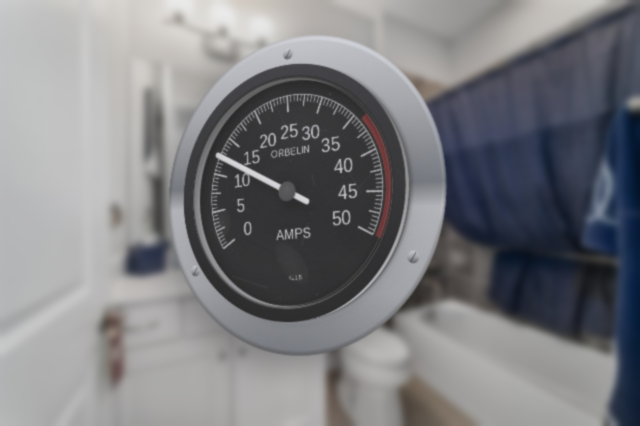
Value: 12.5 A
